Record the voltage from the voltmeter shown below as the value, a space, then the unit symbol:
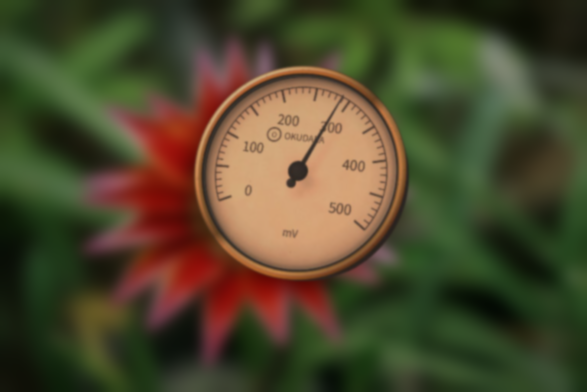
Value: 290 mV
